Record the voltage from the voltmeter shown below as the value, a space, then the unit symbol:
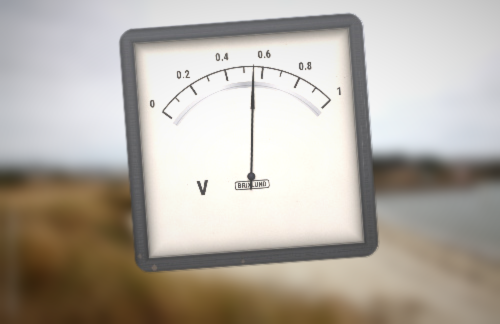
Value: 0.55 V
